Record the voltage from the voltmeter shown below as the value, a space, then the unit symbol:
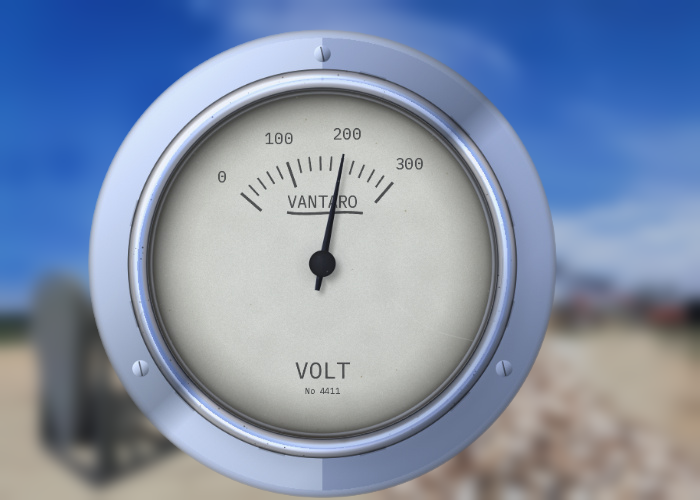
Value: 200 V
